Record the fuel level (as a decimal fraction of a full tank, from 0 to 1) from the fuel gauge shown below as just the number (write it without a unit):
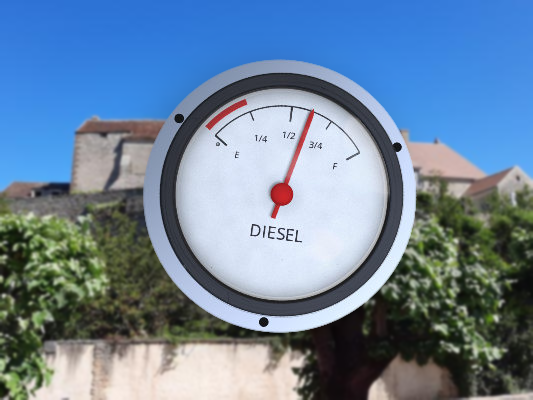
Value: 0.625
